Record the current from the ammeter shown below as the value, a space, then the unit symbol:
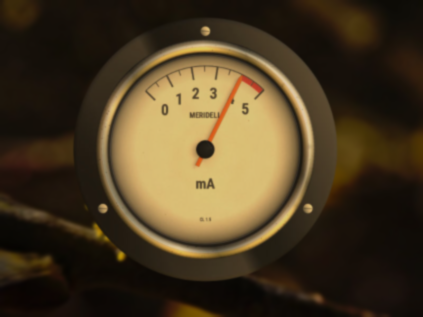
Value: 4 mA
